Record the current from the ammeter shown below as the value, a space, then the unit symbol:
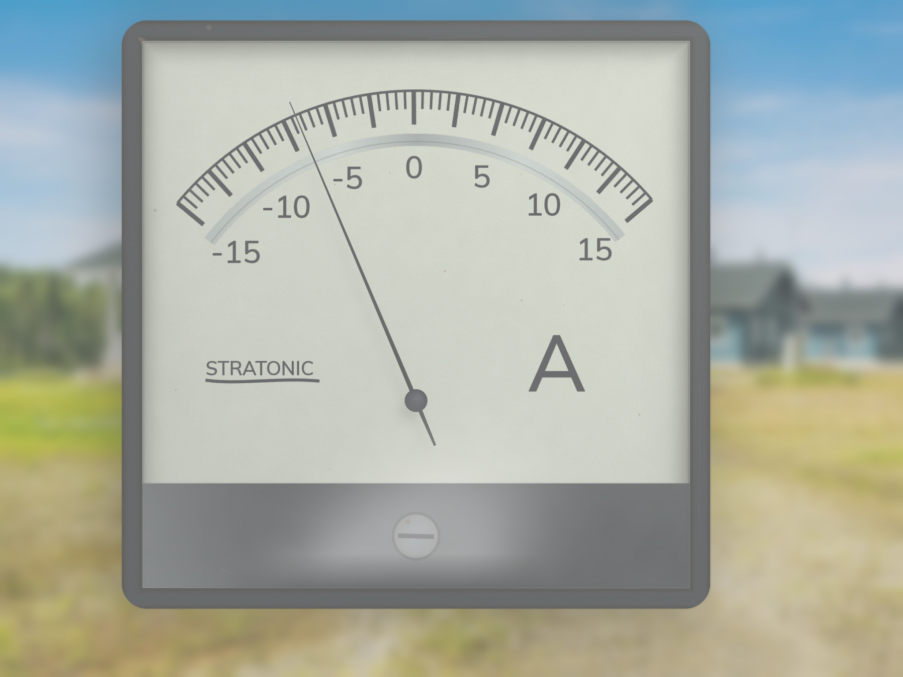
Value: -6.75 A
